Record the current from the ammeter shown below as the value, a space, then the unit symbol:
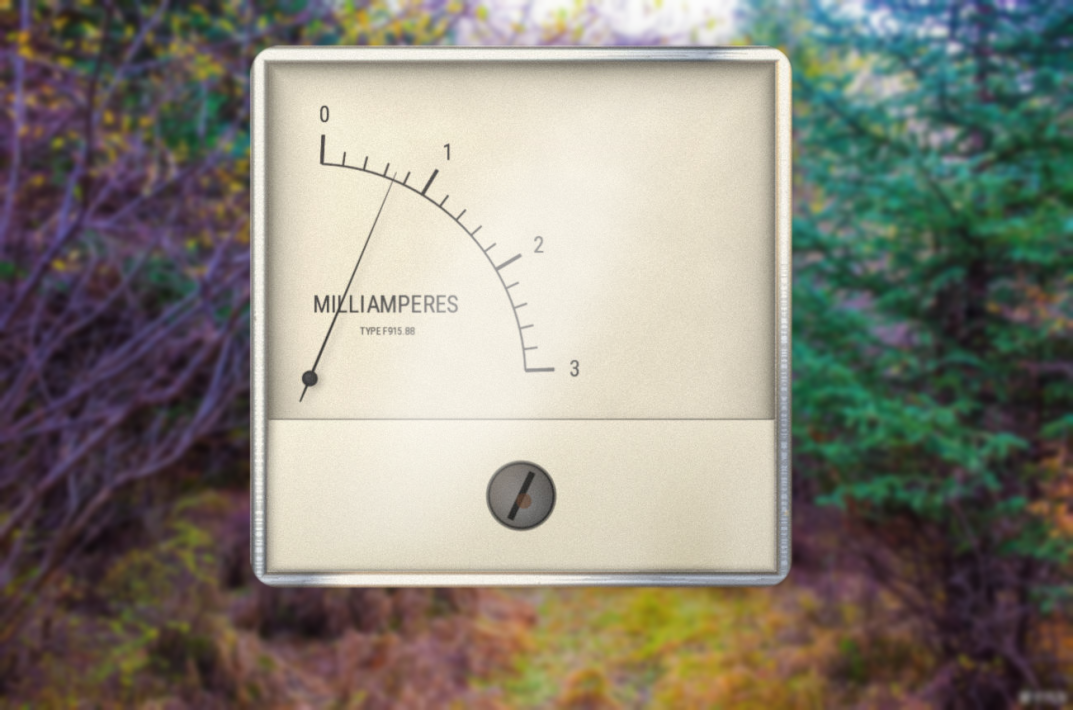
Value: 0.7 mA
